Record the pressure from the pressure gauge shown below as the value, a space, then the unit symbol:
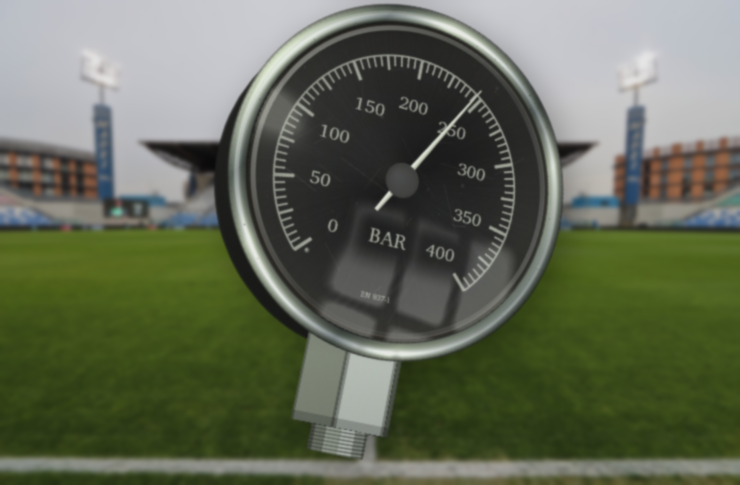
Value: 245 bar
